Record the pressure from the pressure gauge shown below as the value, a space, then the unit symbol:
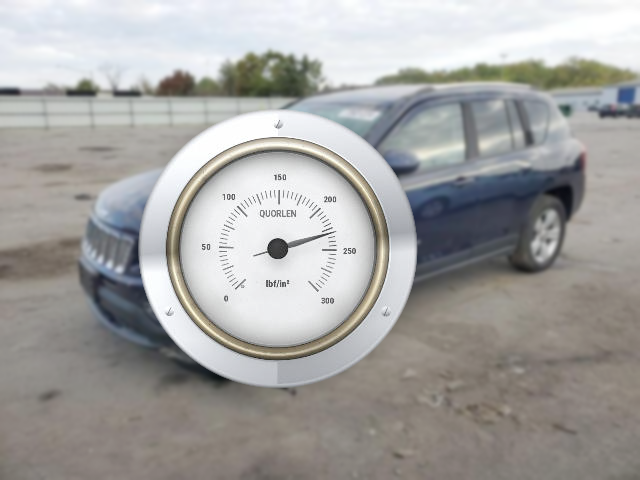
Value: 230 psi
